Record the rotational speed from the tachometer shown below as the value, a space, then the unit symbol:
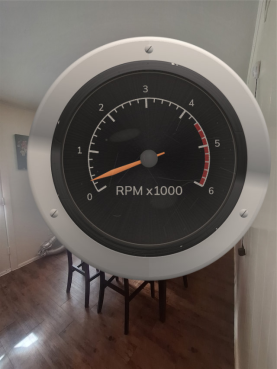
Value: 300 rpm
